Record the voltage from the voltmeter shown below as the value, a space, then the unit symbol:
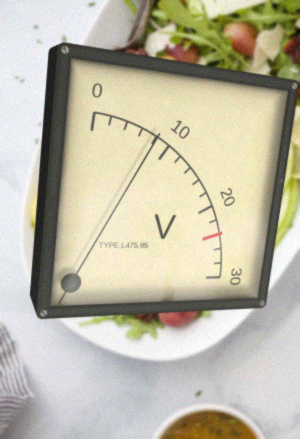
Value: 8 V
